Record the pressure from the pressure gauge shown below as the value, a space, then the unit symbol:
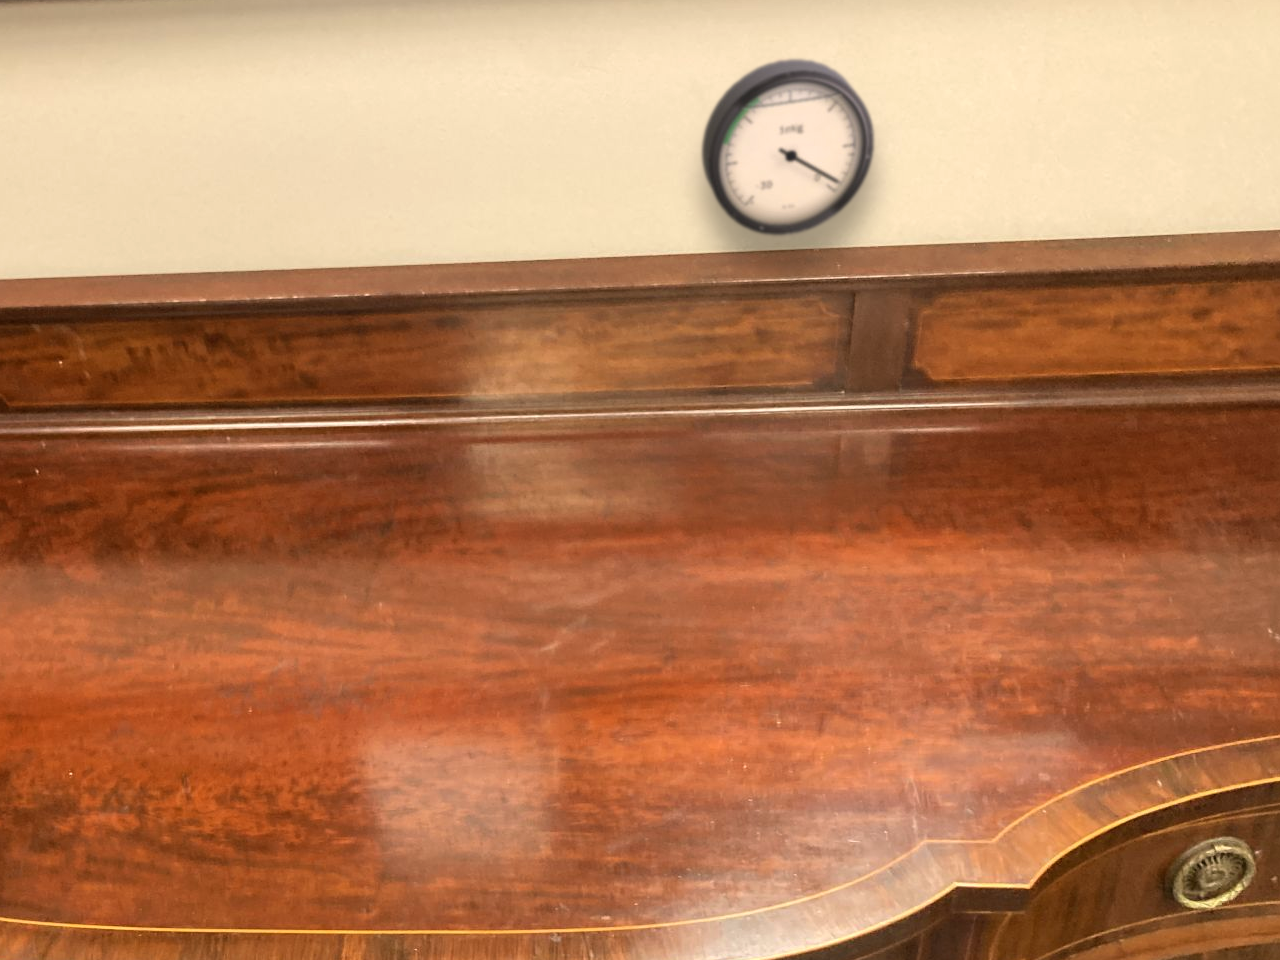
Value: -1 inHg
